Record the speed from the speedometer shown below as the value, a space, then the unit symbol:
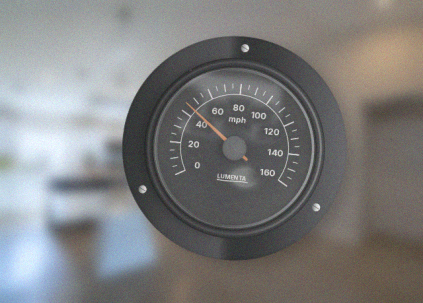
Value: 45 mph
